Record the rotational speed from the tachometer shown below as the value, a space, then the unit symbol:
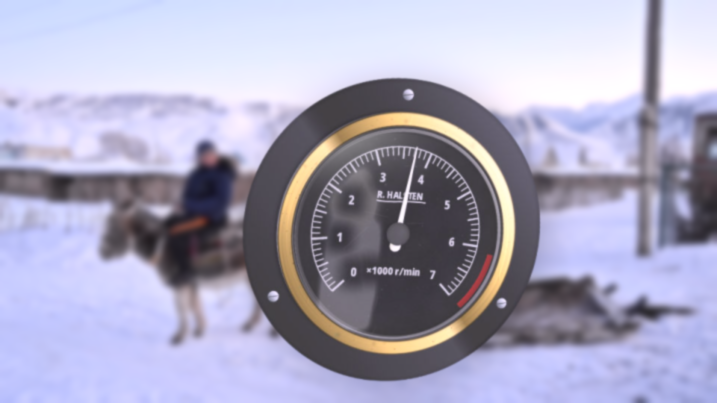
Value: 3700 rpm
